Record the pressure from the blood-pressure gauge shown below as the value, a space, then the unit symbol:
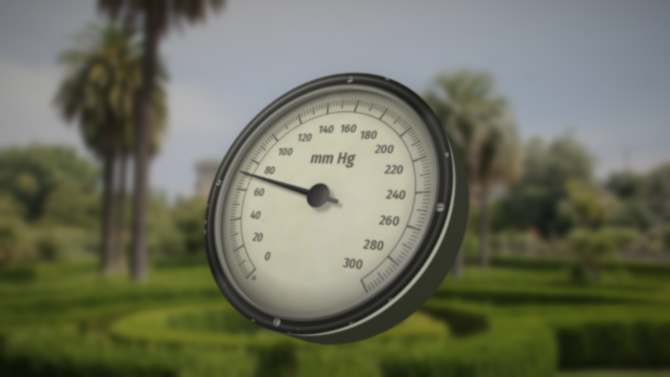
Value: 70 mmHg
